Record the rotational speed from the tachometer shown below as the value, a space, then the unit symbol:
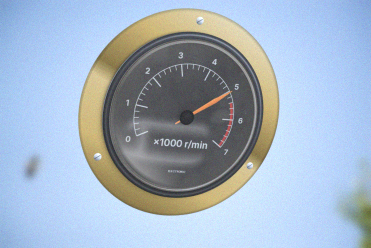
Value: 5000 rpm
